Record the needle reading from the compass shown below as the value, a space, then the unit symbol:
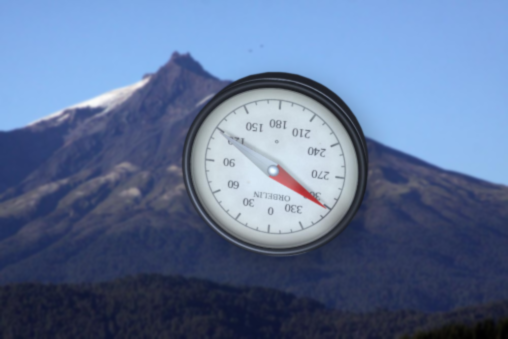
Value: 300 °
